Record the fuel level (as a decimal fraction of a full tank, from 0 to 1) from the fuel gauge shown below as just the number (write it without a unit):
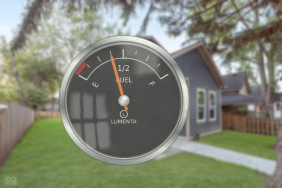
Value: 0.375
